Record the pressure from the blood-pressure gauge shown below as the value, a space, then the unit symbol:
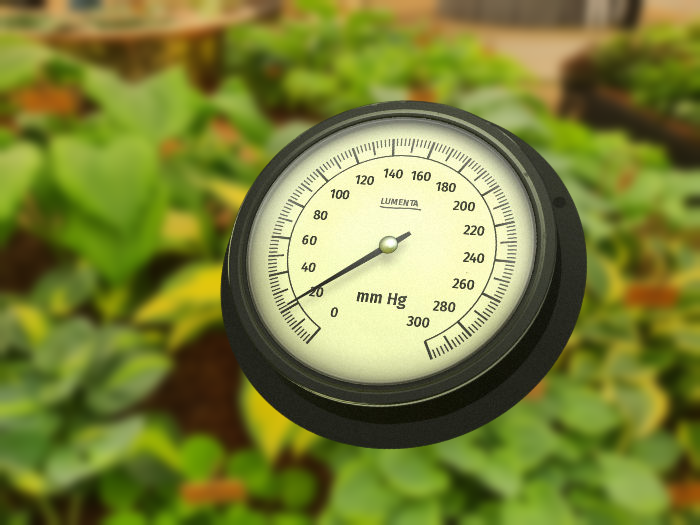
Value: 20 mmHg
